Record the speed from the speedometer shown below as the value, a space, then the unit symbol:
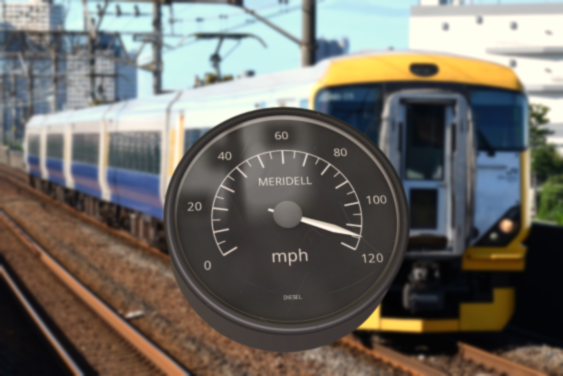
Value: 115 mph
